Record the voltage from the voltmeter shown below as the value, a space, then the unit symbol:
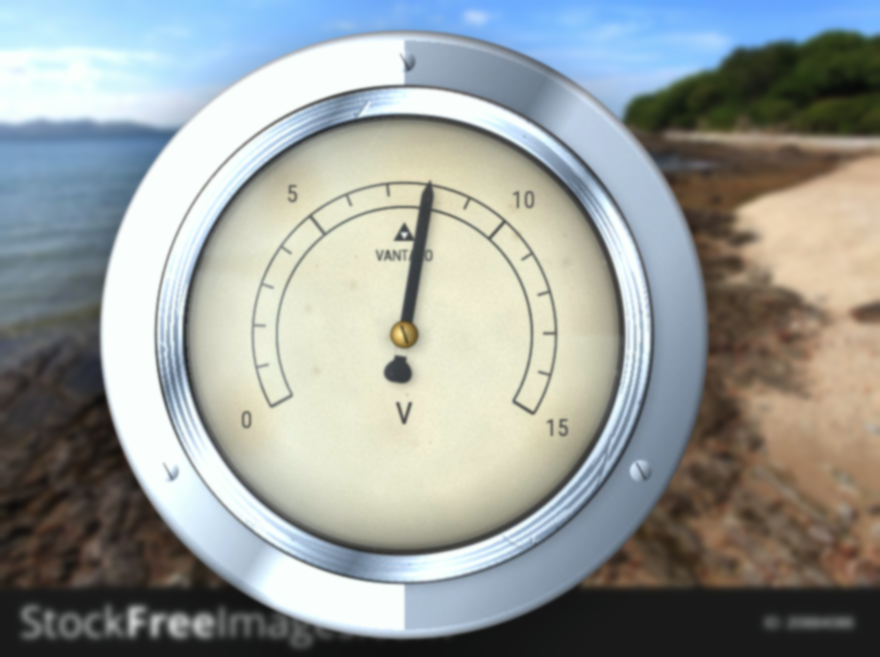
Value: 8 V
